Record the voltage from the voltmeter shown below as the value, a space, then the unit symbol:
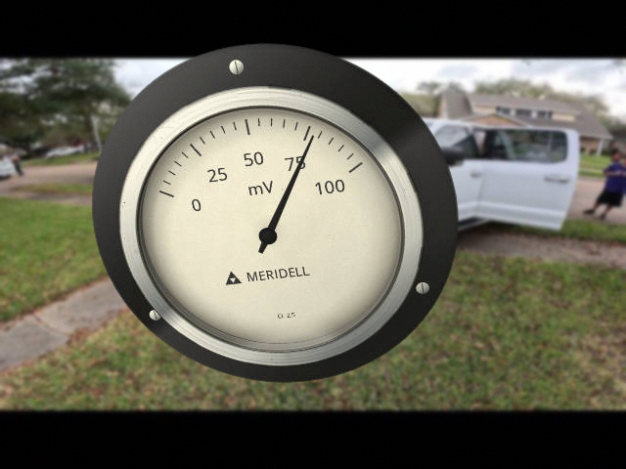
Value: 77.5 mV
